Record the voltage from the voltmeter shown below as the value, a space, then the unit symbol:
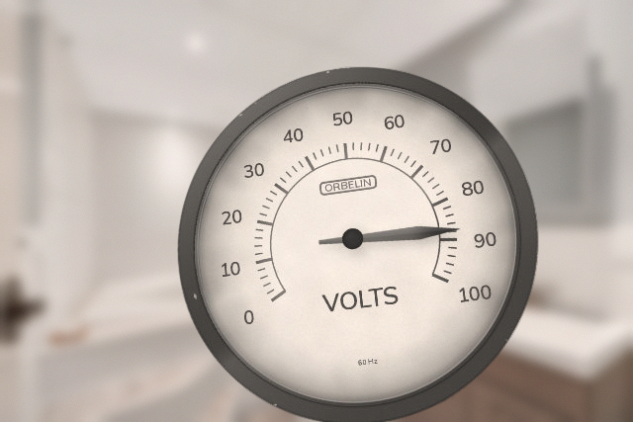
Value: 88 V
